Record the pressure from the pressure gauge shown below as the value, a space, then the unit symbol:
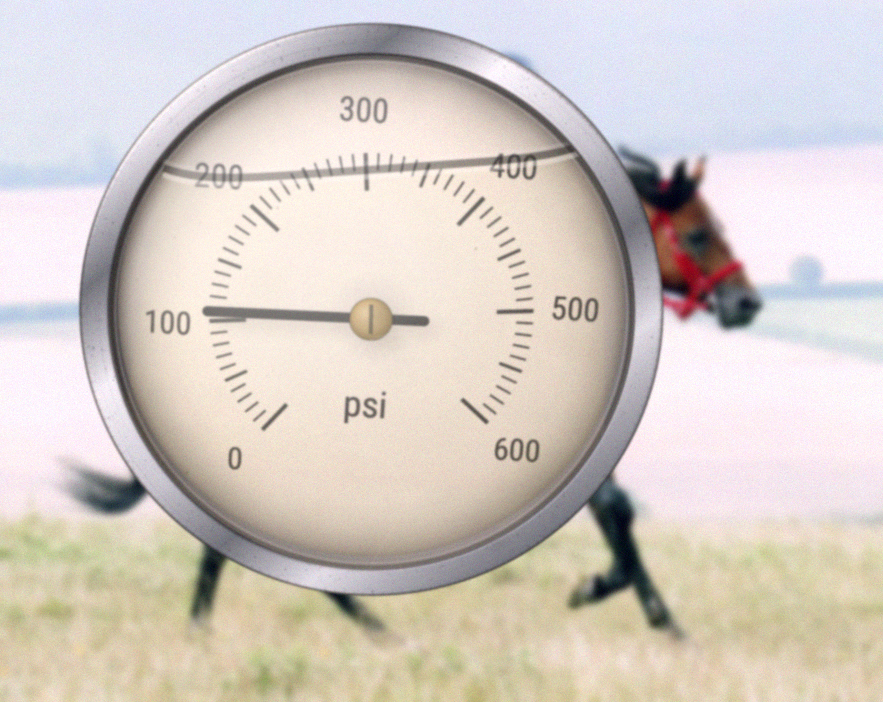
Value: 110 psi
